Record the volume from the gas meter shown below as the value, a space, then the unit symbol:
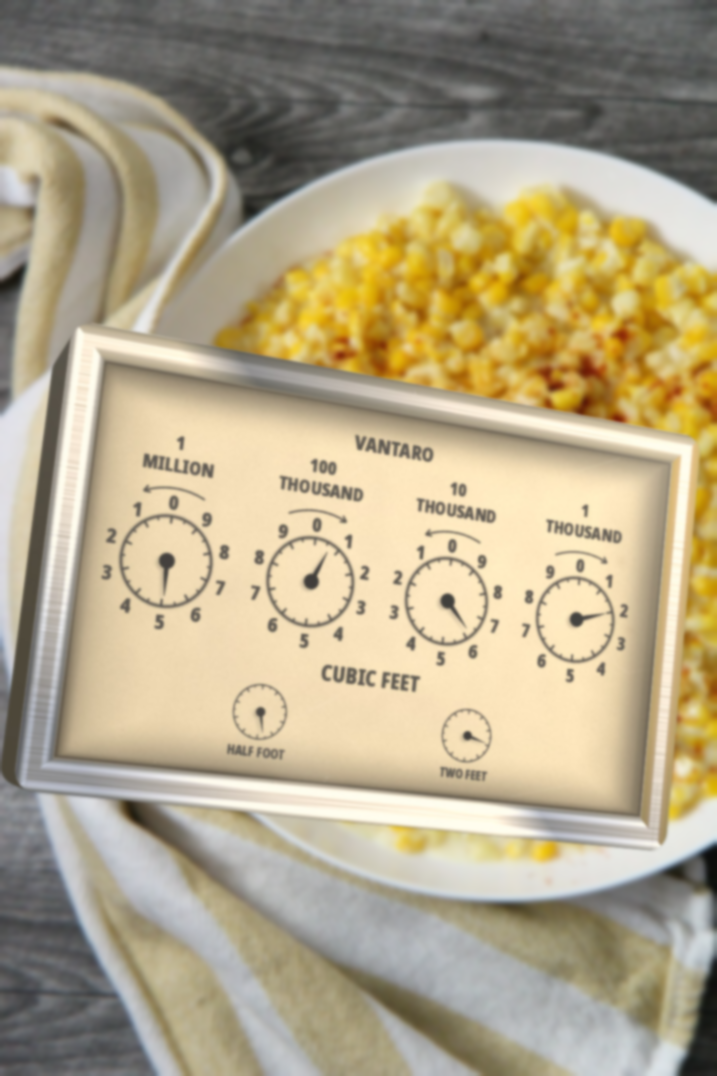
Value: 506200 ft³
